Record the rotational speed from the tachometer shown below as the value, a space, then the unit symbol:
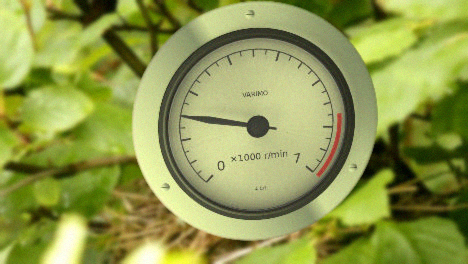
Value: 1500 rpm
